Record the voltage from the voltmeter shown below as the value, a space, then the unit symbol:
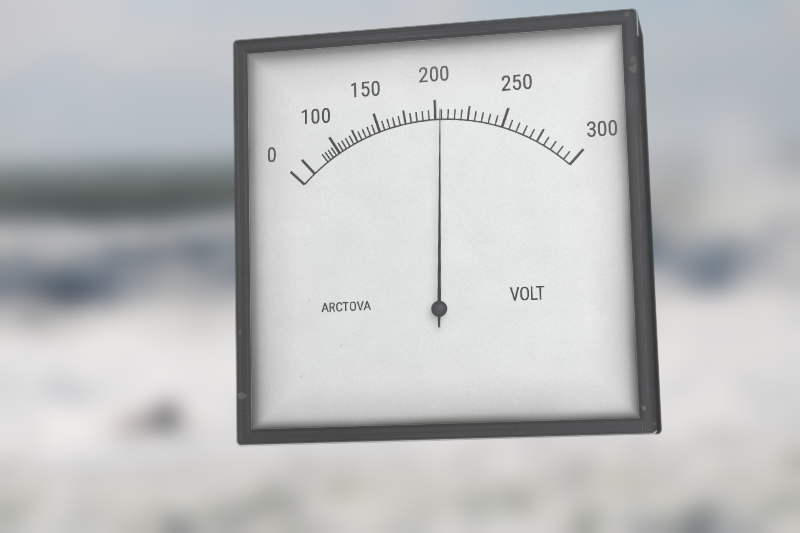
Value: 205 V
